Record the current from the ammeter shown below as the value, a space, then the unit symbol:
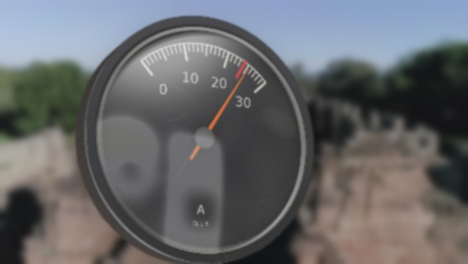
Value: 25 A
